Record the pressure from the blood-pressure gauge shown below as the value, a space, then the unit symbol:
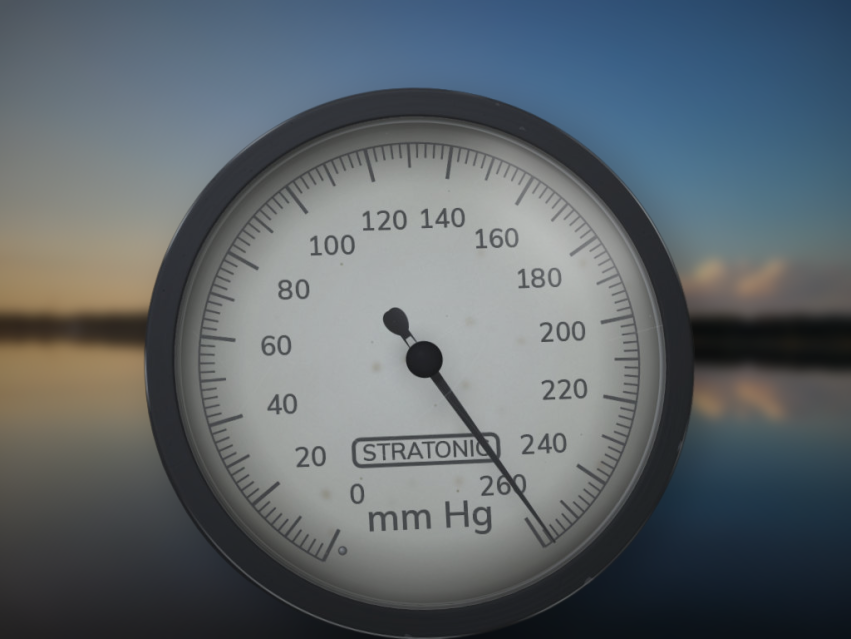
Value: 258 mmHg
